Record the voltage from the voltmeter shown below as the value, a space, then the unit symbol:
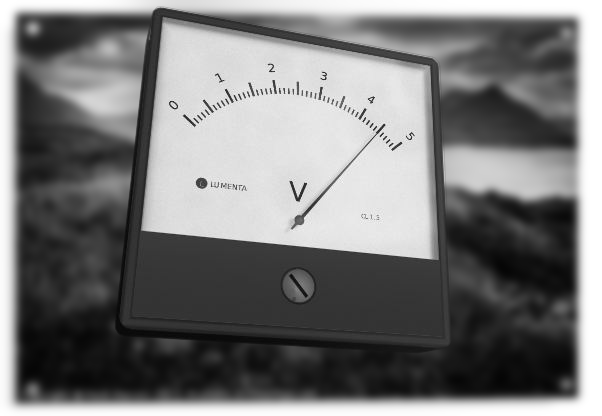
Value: 4.5 V
